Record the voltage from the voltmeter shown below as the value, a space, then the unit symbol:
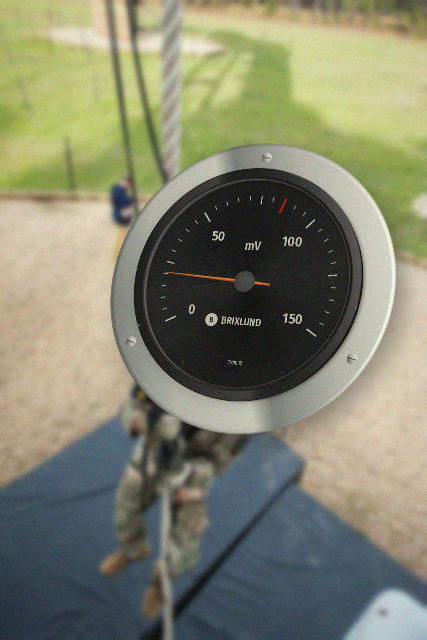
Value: 20 mV
